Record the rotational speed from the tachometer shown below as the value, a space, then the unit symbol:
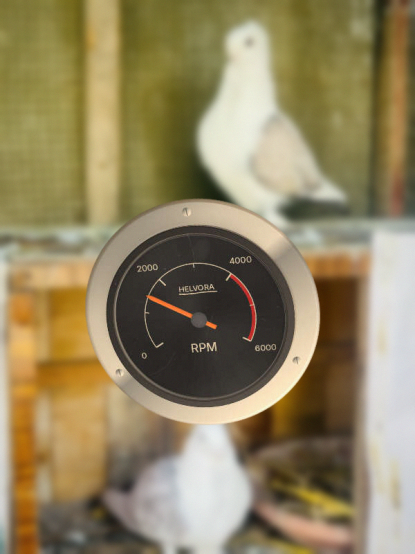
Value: 1500 rpm
